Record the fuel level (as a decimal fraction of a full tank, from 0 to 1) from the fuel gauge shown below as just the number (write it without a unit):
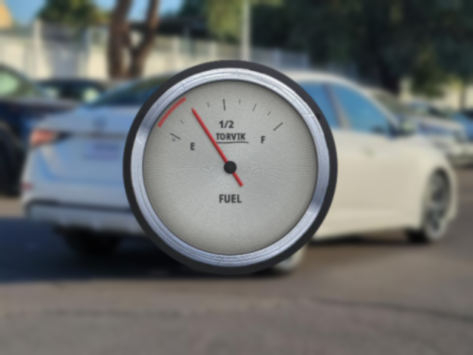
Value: 0.25
